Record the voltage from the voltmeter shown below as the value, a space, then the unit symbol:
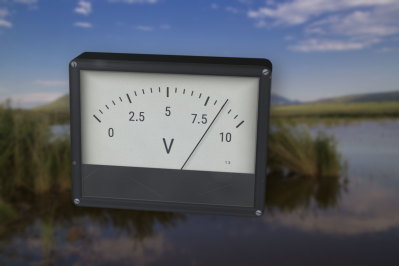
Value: 8.5 V
